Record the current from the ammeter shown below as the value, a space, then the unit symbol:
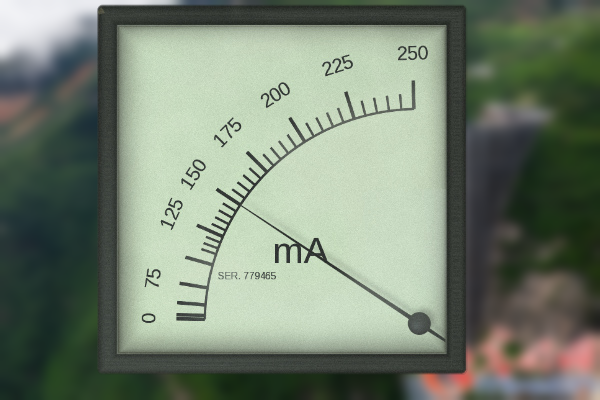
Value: 150 mA
